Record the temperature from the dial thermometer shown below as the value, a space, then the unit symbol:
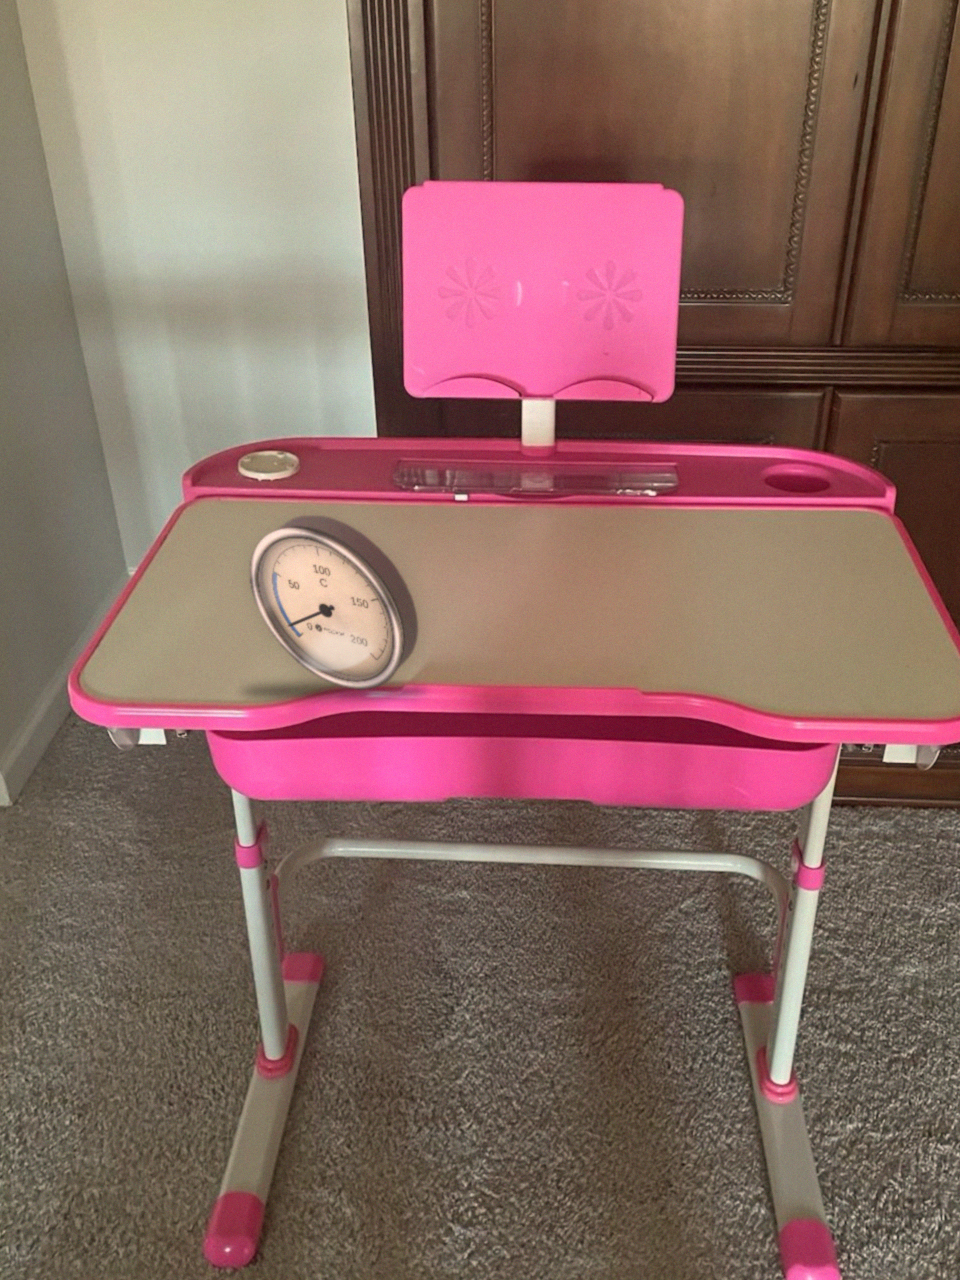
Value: 10 °C
